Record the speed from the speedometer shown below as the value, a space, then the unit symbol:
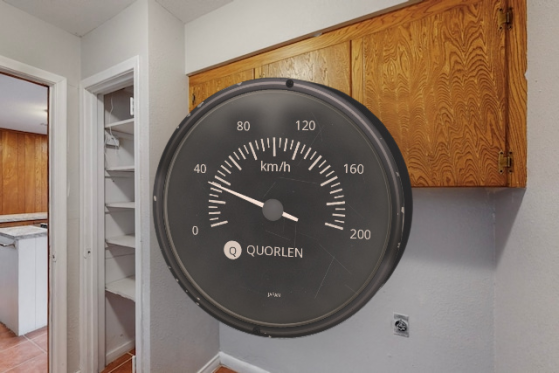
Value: 35 km/h
